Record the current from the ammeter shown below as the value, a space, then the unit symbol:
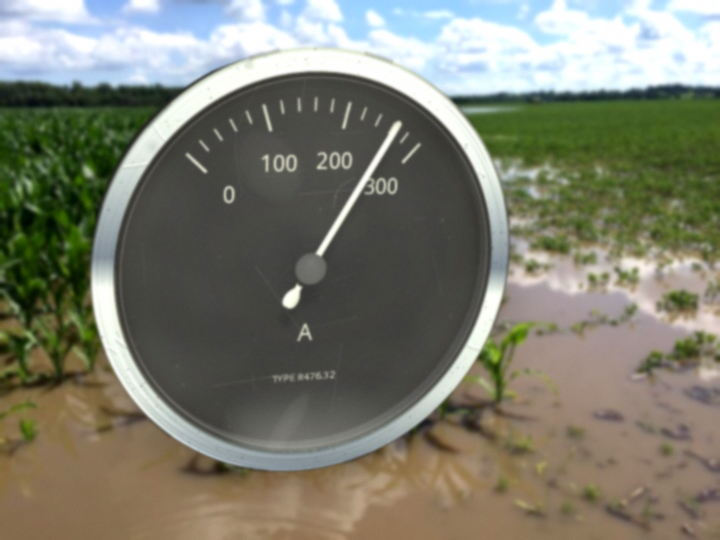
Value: 260 A
